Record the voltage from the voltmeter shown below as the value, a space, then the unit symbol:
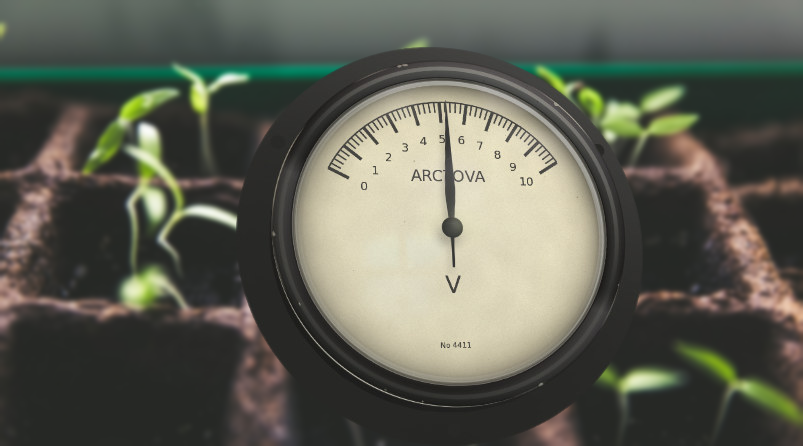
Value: 5.2 V
